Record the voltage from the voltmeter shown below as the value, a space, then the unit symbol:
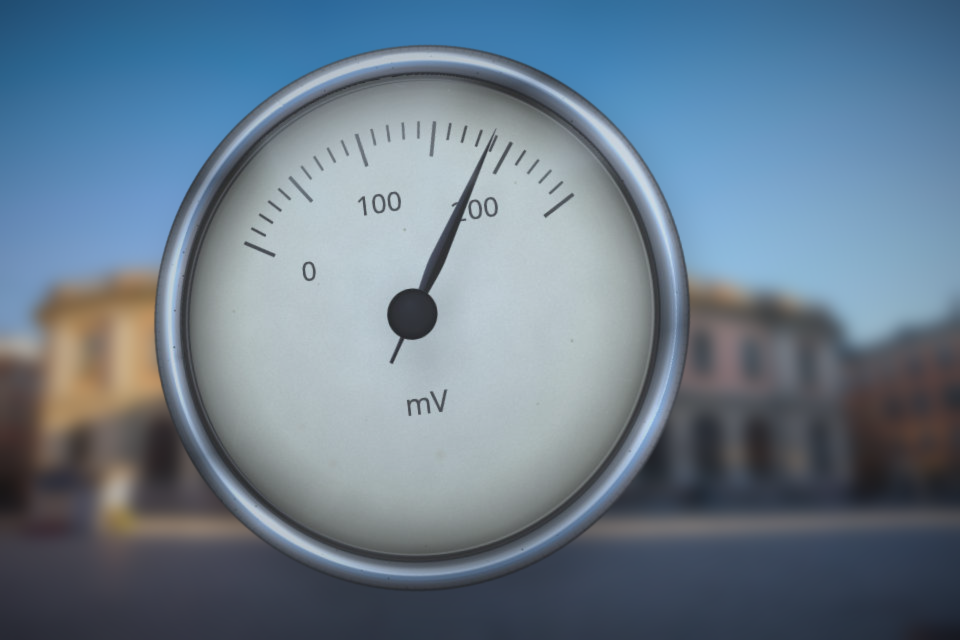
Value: 190 mV
